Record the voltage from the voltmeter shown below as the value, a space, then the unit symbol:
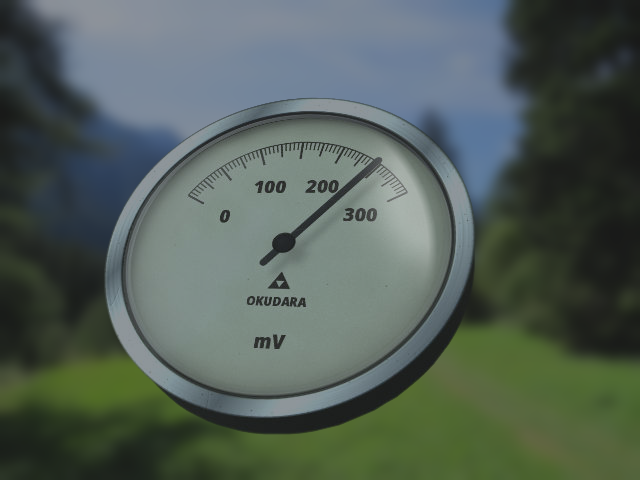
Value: 250 mV
